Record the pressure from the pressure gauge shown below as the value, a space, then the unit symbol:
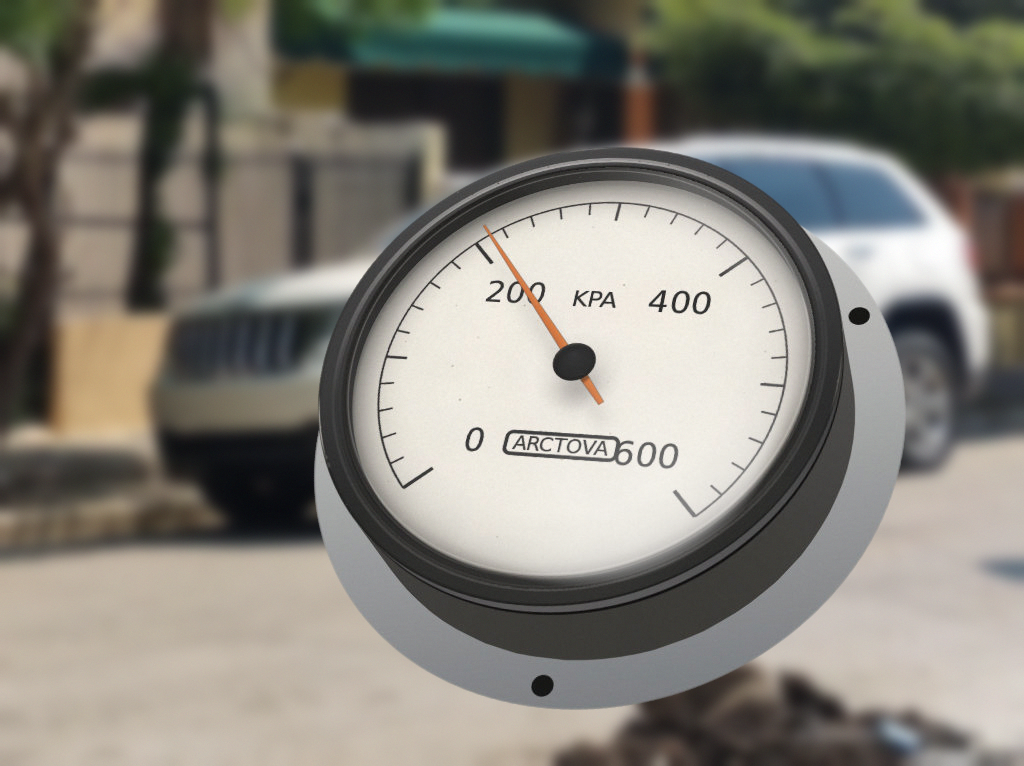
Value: 210 kPa
